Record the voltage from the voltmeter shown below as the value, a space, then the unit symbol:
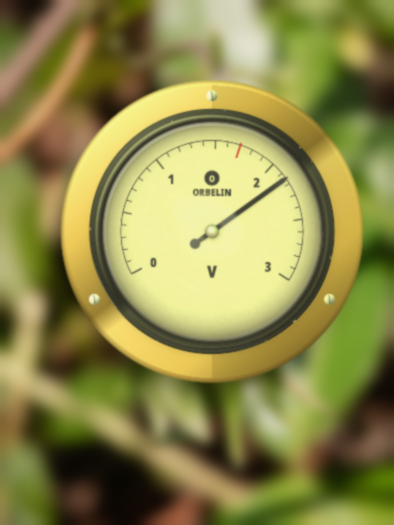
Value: 2.15 V
